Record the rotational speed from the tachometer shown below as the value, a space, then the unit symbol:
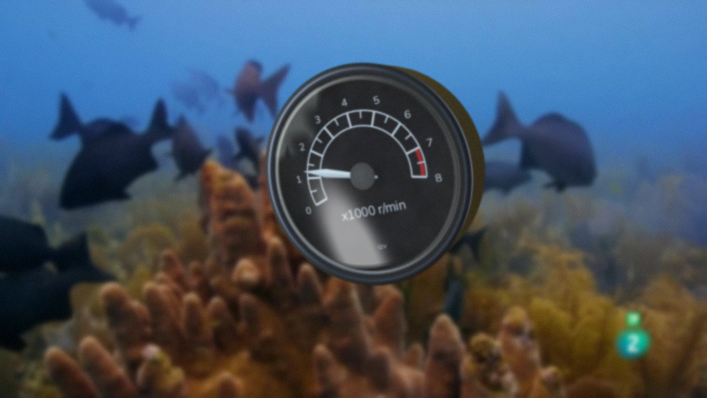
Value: 1250 rpm
